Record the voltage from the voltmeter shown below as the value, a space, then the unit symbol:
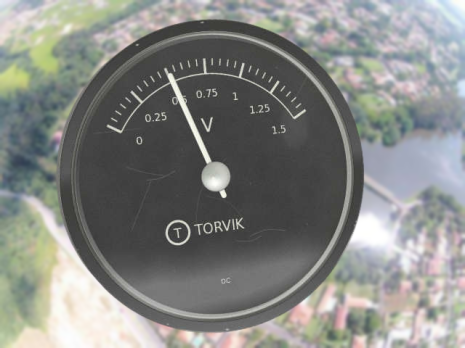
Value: 0.5 V
